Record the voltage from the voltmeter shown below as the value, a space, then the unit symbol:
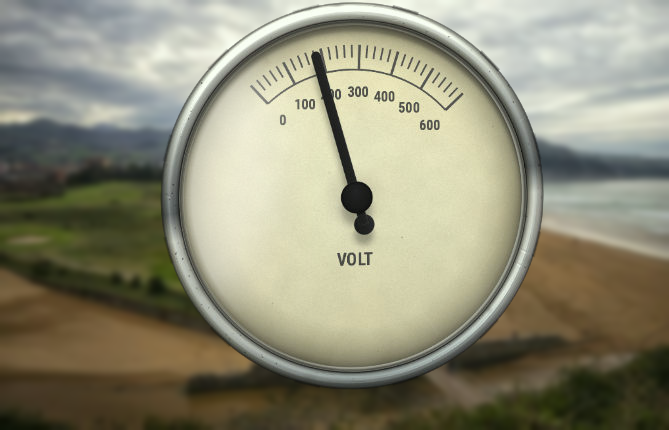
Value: 180 V
